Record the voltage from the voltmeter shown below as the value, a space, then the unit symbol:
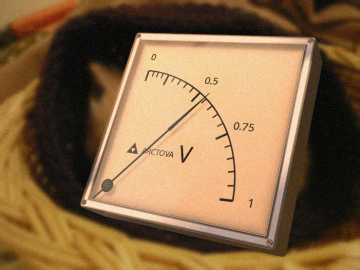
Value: 0.55 V
